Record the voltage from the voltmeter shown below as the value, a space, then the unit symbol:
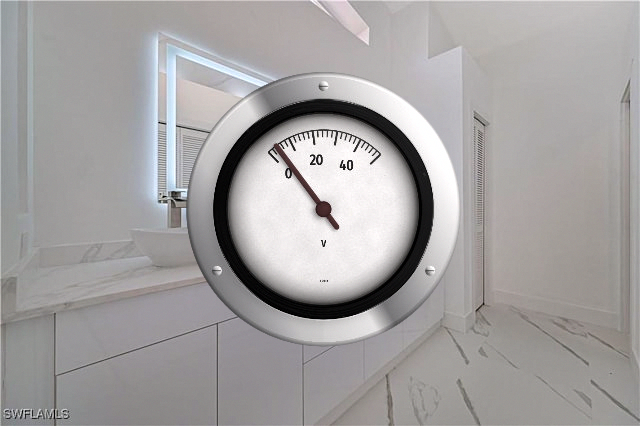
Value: 4 V
